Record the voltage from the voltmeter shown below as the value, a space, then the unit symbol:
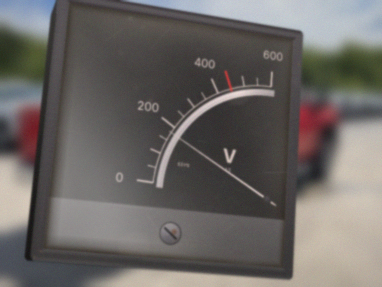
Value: 175 V
